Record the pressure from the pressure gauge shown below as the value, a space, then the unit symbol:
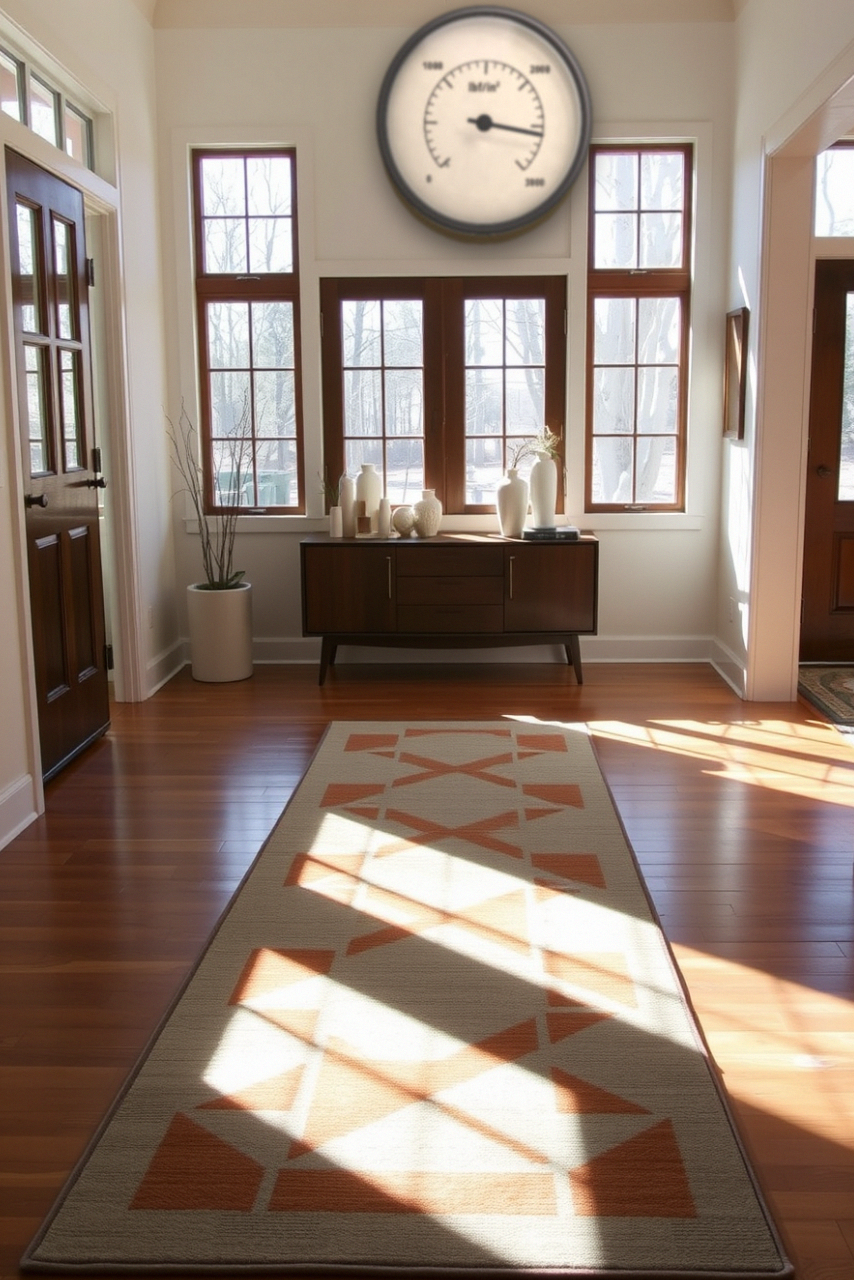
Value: 2600 psi
